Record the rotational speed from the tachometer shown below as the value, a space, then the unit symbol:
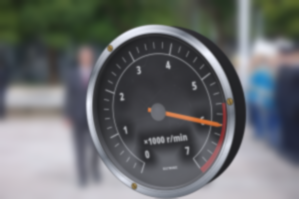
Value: 6000 rpm
